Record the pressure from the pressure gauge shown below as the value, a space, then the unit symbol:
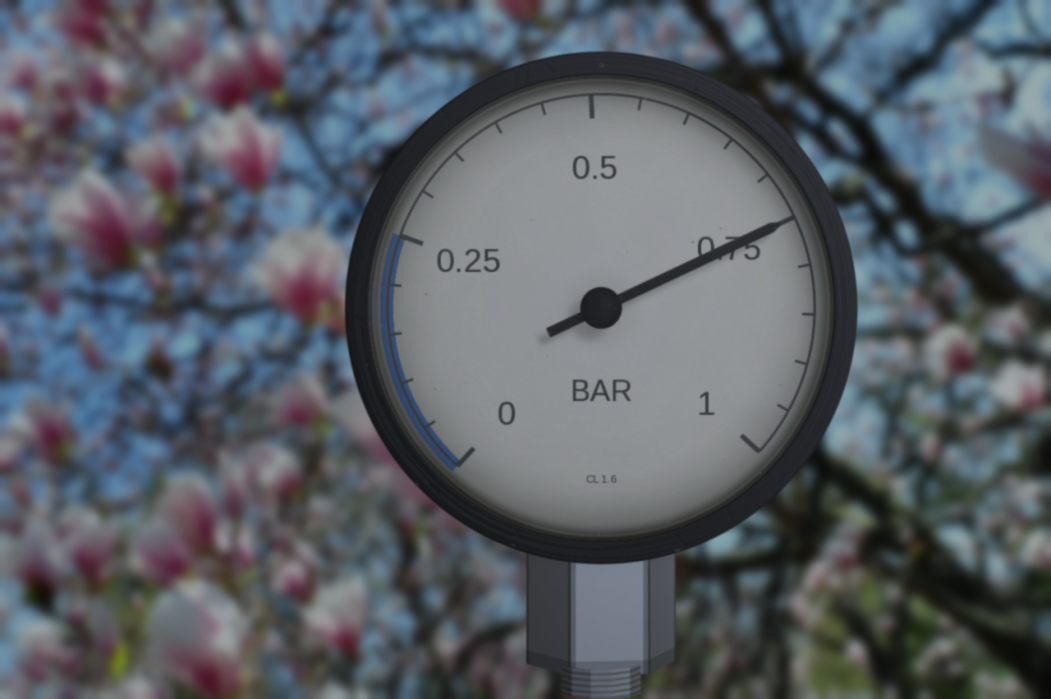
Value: 0.75 bar
